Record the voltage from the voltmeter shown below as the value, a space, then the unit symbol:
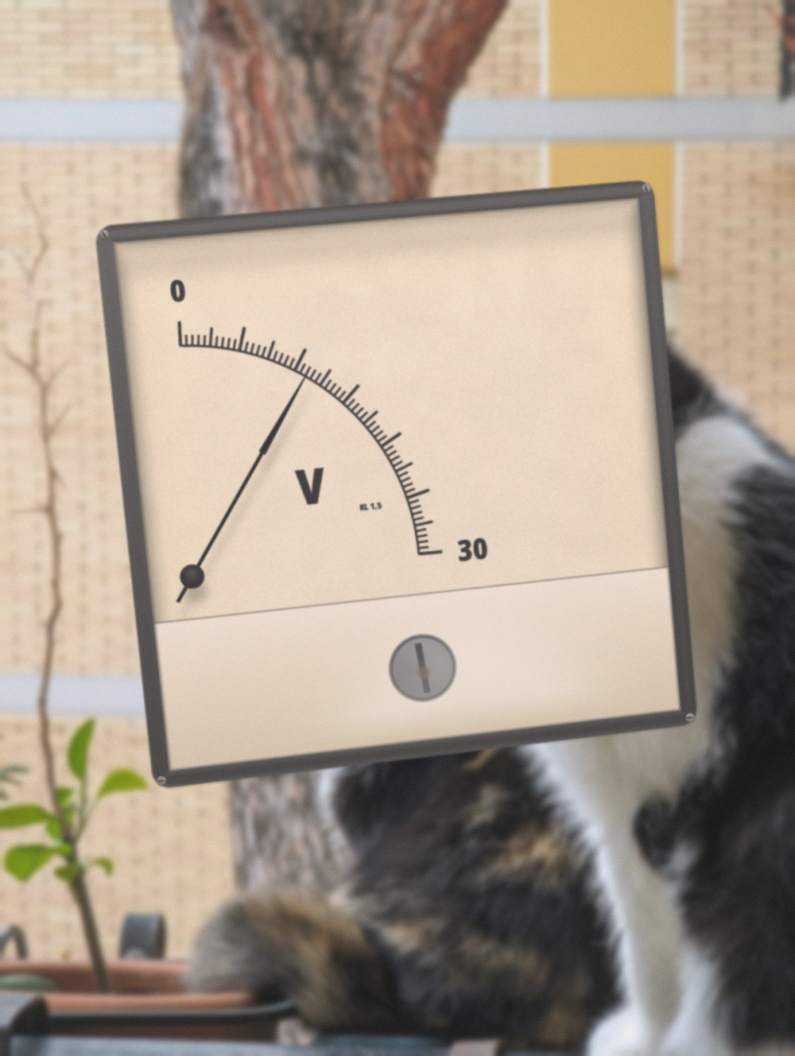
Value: 11 V
